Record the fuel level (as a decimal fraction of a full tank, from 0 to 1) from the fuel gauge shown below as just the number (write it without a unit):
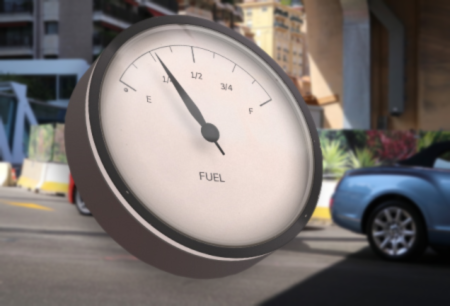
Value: 0.25
